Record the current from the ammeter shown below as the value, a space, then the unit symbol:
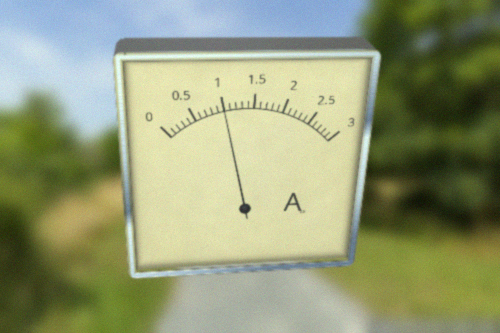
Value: 1 A
